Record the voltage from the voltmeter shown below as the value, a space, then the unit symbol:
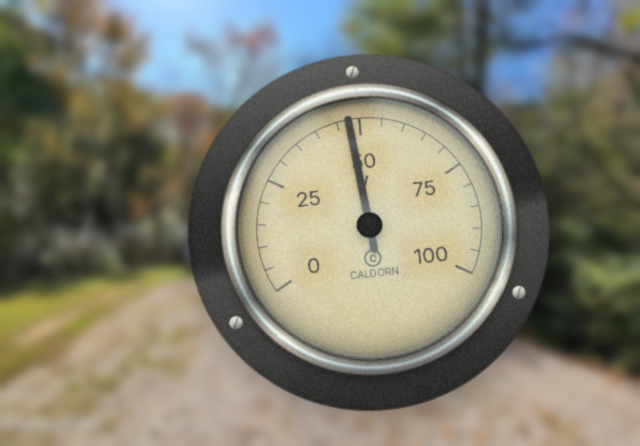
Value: 47.5 V
